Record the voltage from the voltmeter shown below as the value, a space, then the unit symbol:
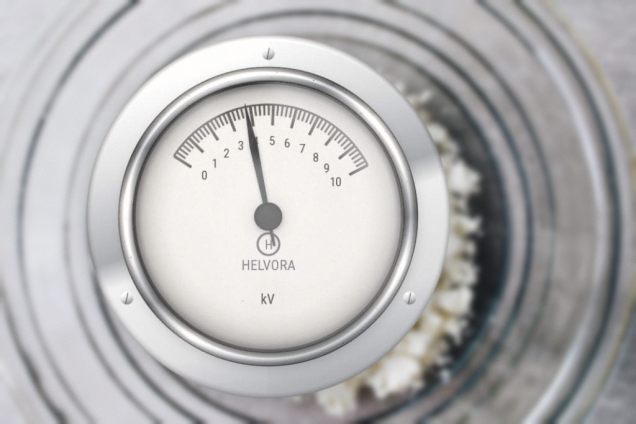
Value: 3.8 kV
